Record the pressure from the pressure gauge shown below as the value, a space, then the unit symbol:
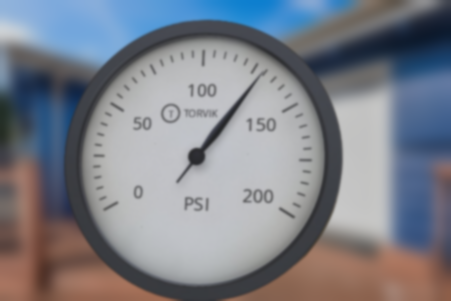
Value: 130 psi
